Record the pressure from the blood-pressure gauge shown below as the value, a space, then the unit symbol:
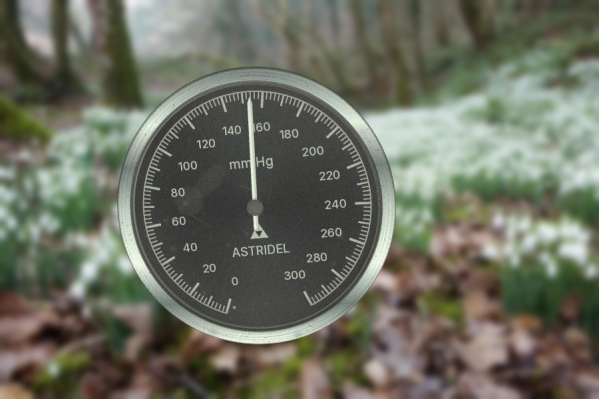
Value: 154 mmHg
